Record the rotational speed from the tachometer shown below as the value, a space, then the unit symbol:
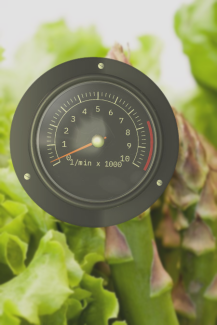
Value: 200 rpm
